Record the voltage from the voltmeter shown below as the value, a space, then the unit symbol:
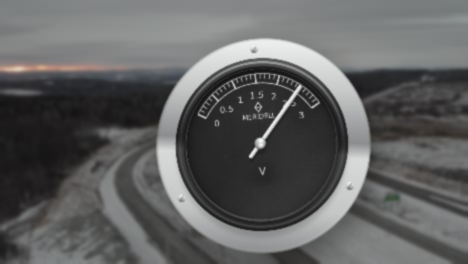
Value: 2.5 V
